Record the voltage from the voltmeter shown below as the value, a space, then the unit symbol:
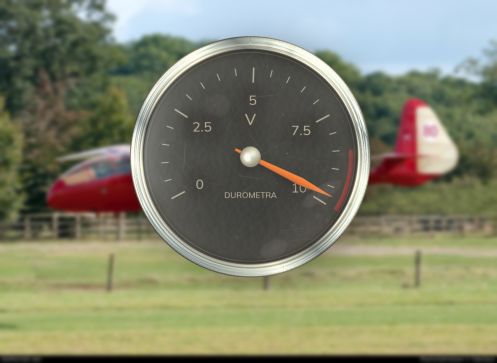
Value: 9.75 V
